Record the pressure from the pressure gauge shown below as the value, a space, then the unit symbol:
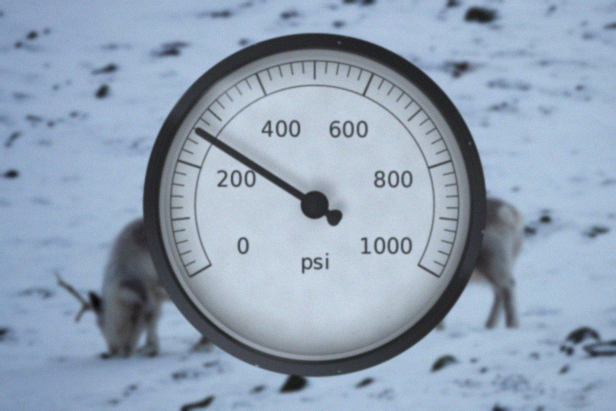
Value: 260 psi
